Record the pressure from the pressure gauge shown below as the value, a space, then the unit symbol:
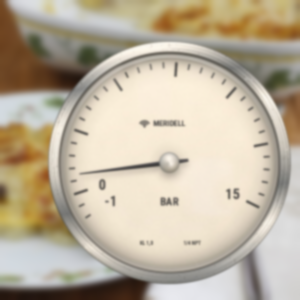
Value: 0.75 bar
